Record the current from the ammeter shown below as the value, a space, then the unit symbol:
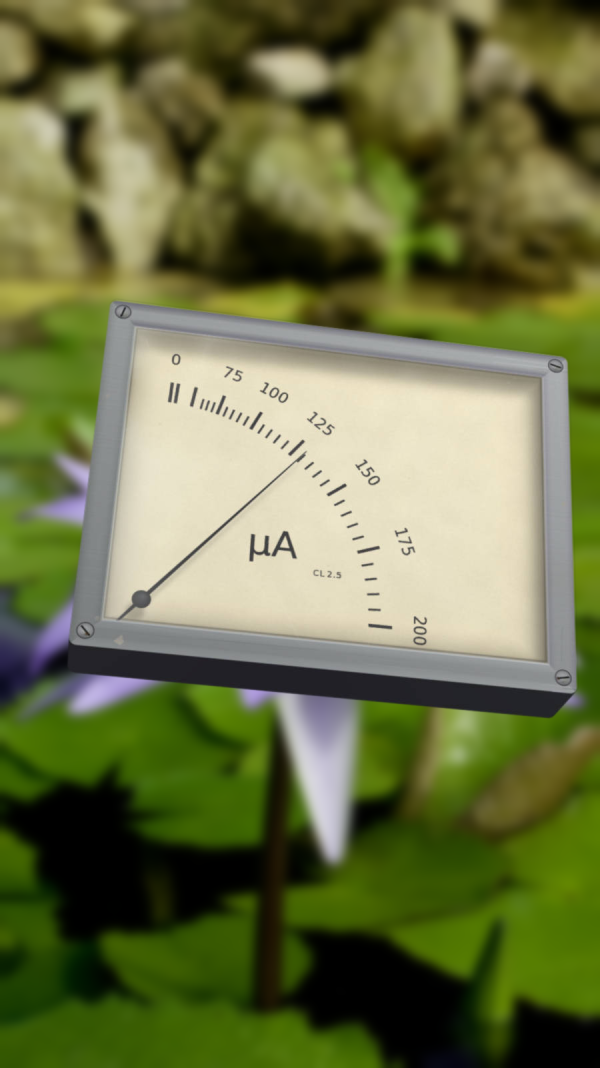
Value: 130 µA
